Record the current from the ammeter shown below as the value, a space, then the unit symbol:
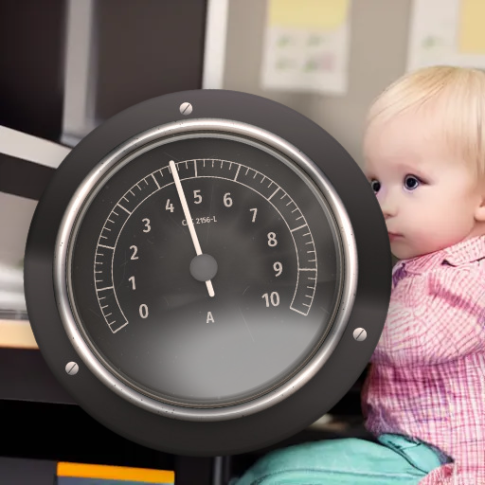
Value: 4.5 A
